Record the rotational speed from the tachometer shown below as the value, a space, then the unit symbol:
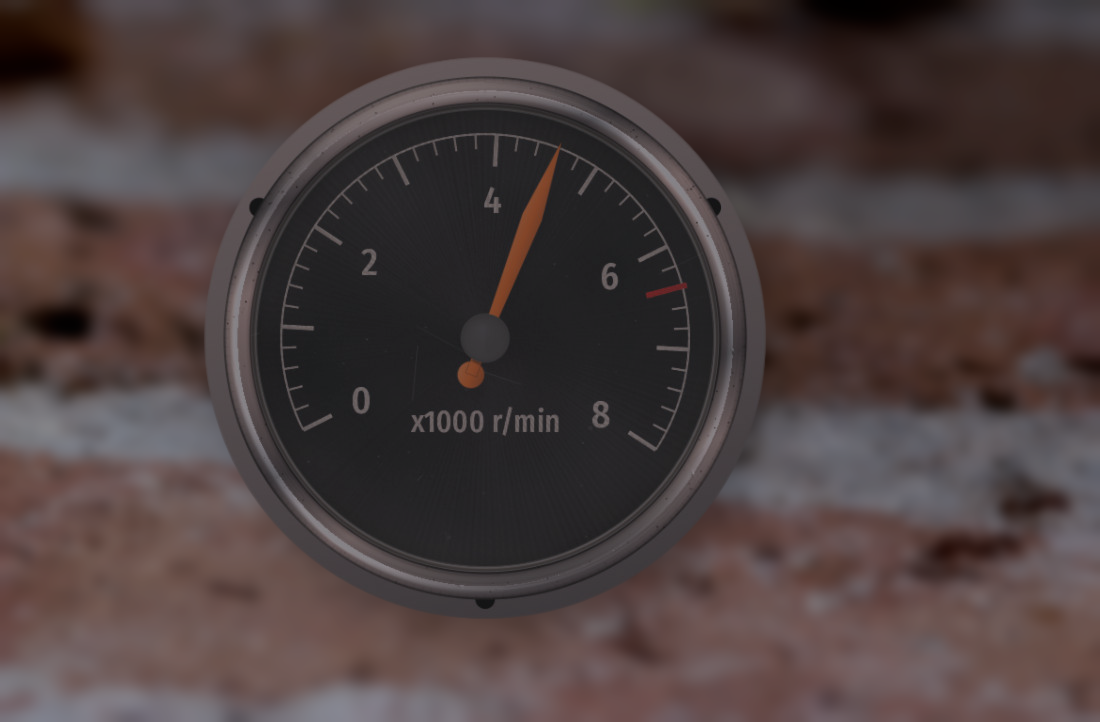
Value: 4600 rpm
